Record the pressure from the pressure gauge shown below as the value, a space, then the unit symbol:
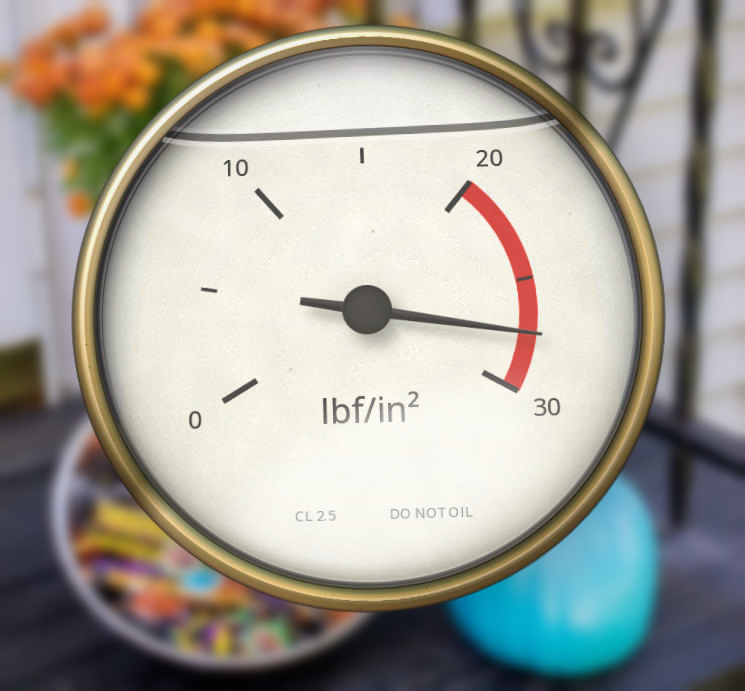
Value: 27.5 psi
